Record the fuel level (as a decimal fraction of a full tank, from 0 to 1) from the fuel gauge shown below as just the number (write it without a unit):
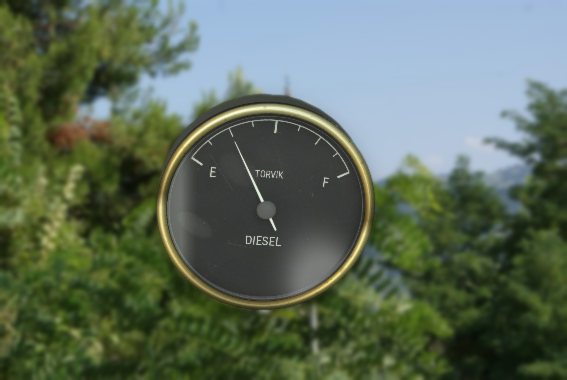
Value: 0.25
